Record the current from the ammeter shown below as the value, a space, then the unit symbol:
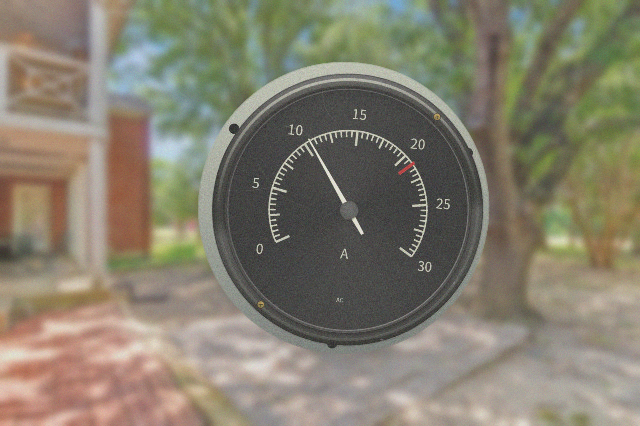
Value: 10.5 A
